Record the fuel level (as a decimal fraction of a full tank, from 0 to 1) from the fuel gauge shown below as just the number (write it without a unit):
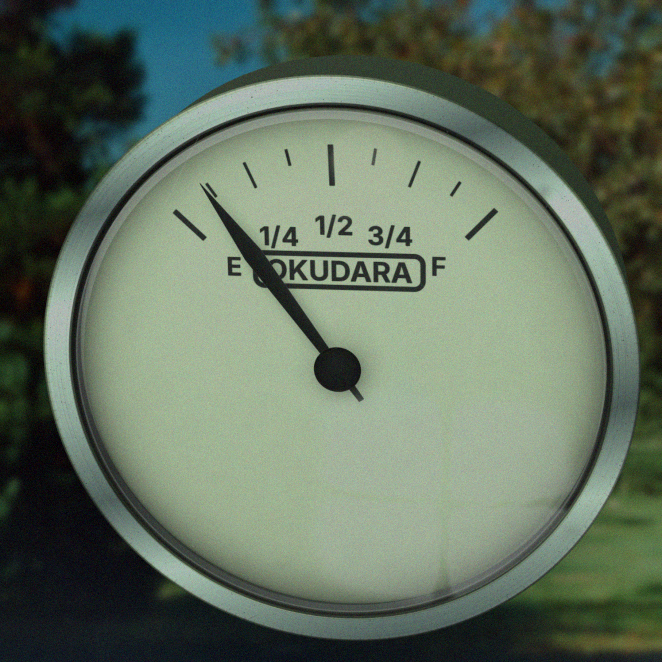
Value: 0.125
